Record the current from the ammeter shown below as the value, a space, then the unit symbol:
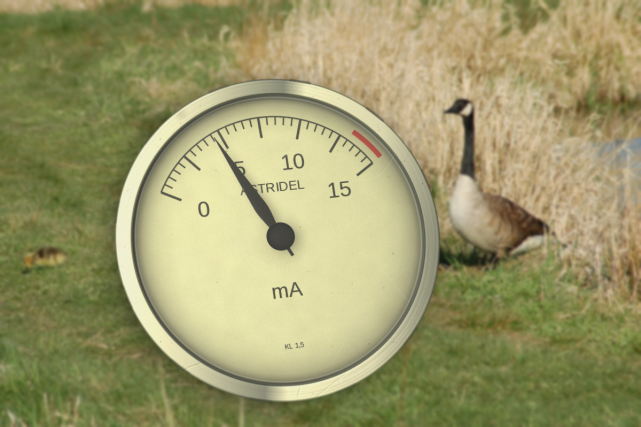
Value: 4.5 mA
